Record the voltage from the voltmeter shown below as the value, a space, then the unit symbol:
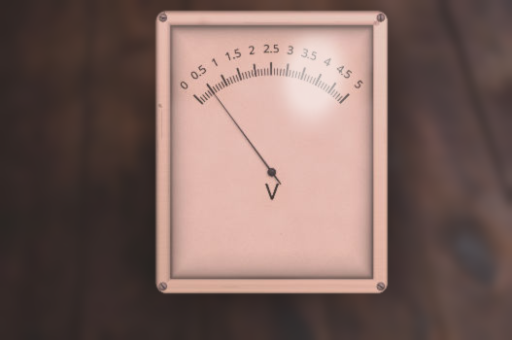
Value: 0.5 V
